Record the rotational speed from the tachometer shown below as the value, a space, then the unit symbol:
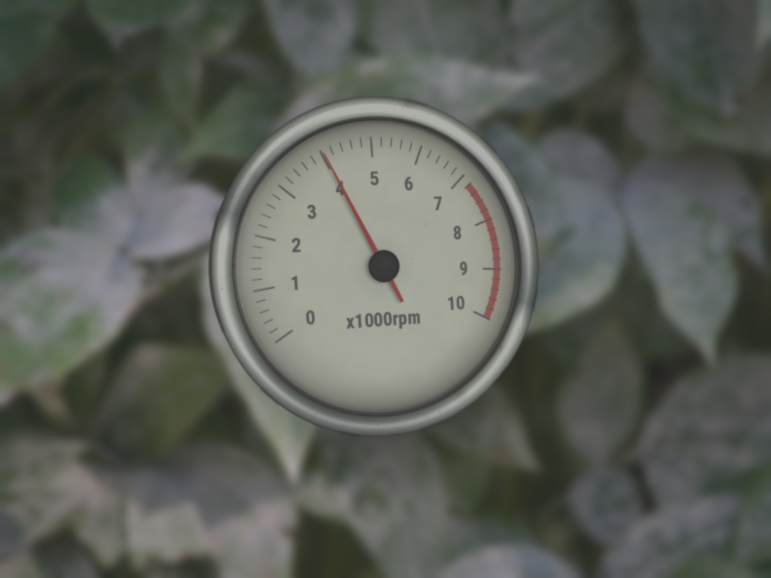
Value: 4000 rpm
